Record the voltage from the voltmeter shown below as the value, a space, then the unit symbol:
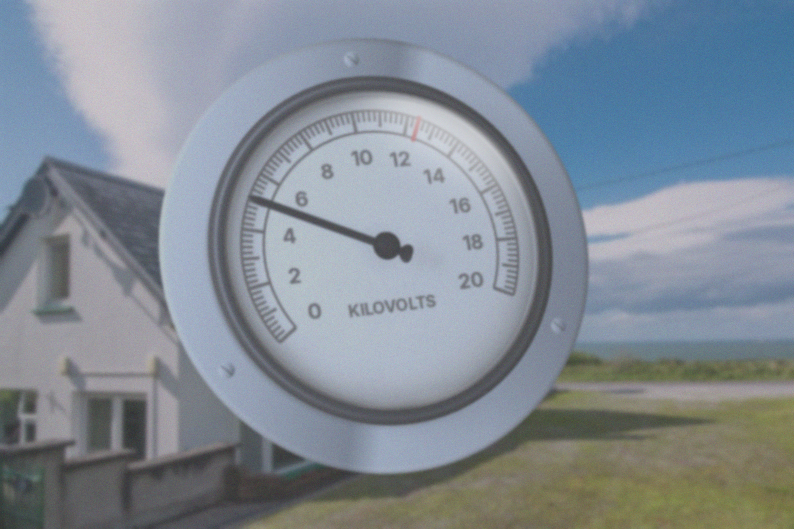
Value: 5 kV
